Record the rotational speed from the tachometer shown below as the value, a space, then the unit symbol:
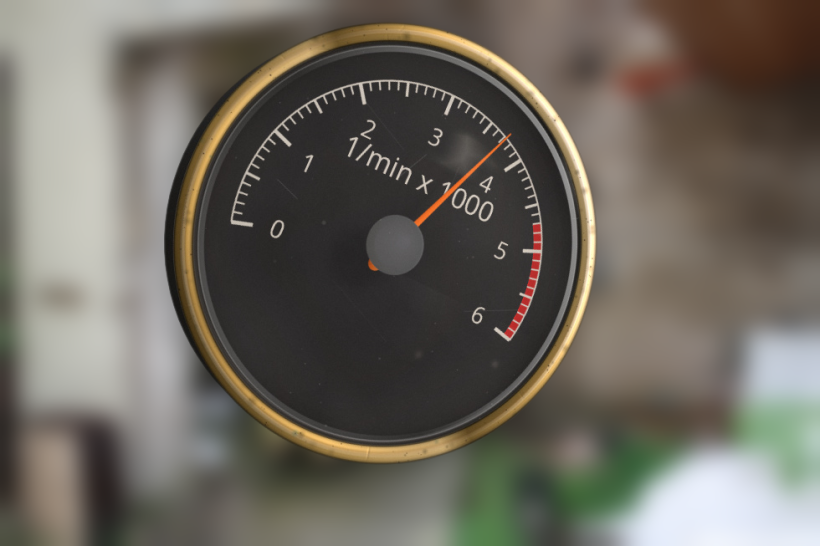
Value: 3700 rpm
